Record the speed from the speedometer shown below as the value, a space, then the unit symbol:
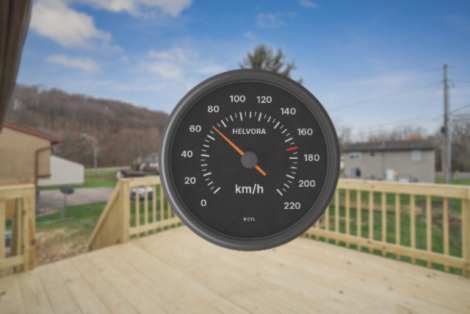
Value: 70 km/h
